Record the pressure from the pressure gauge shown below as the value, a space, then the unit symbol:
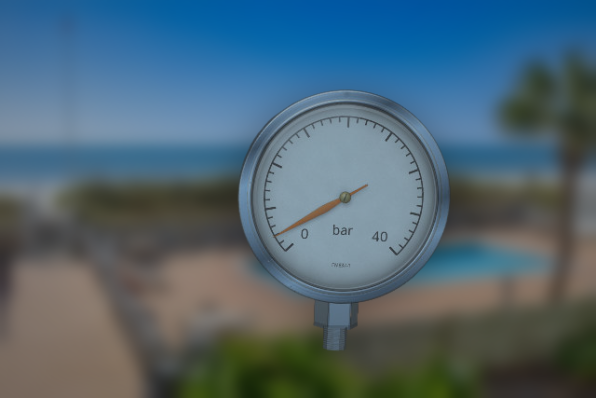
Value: 2 bar
